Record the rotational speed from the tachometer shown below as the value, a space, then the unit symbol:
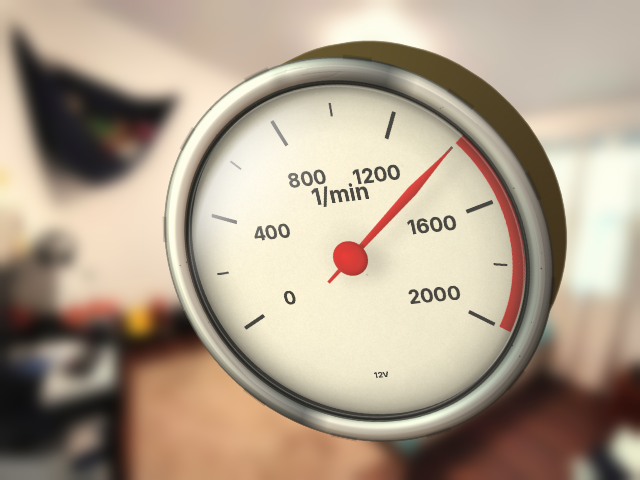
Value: 1400 rpm
